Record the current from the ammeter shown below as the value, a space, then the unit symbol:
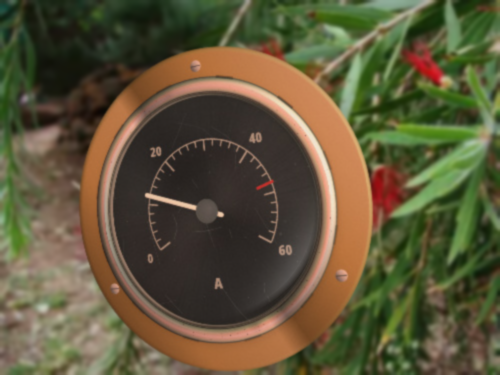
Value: 12 A
